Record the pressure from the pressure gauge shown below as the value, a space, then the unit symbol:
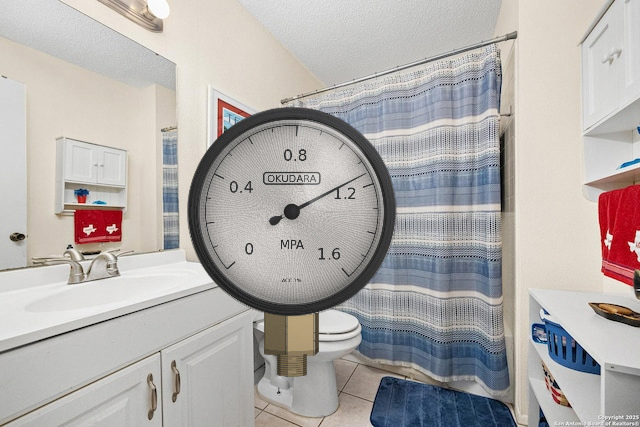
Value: 1.15 MPa
